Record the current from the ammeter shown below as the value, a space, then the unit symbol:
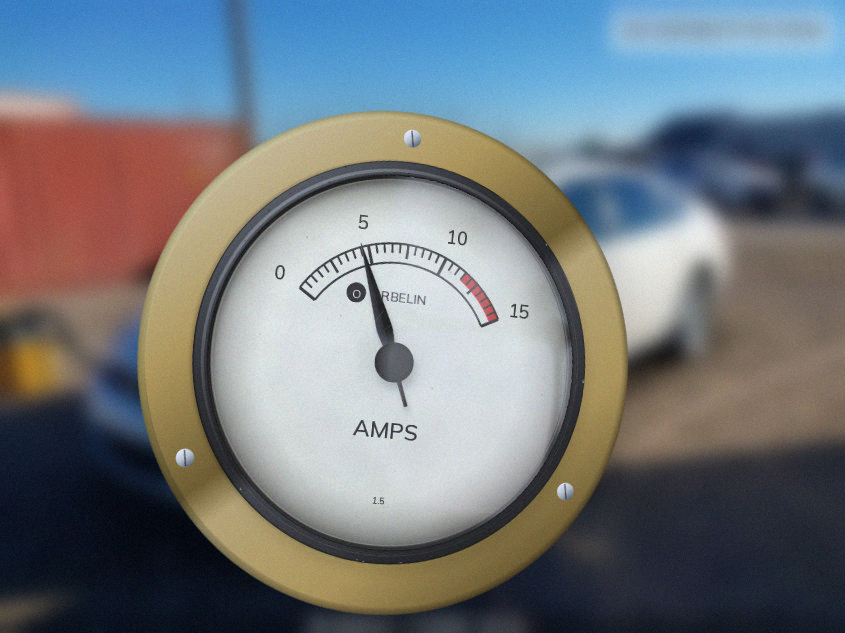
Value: 4.5 A
